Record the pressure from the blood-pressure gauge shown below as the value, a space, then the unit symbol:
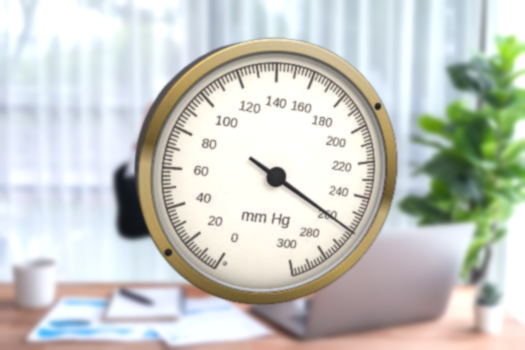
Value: 260 mmHg
